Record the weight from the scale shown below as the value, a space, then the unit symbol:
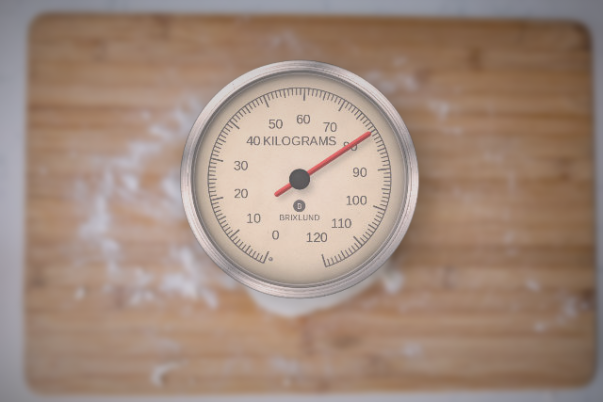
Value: 80 kg
